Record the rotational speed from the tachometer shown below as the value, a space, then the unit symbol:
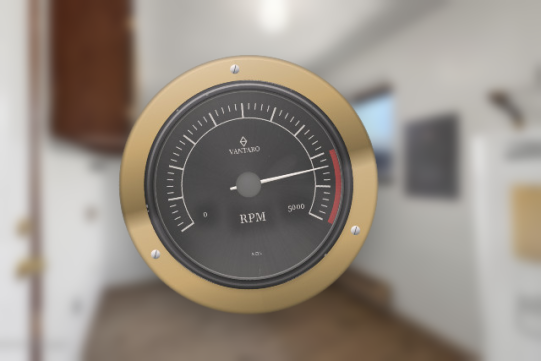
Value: 4200 rpm
